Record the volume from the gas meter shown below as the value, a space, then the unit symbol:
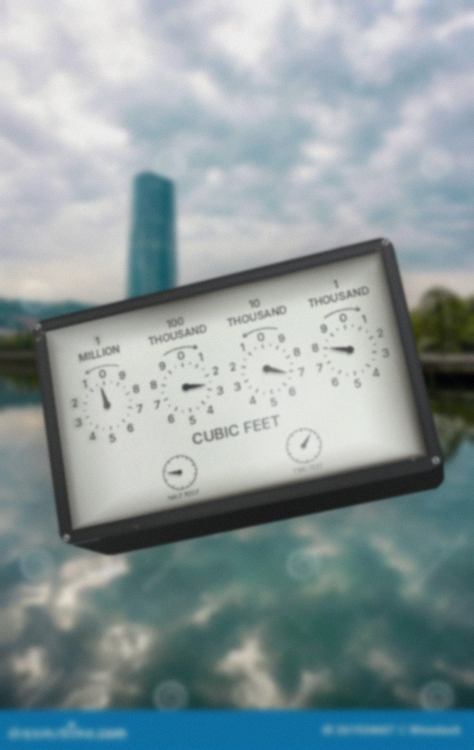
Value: 26800 ft³
